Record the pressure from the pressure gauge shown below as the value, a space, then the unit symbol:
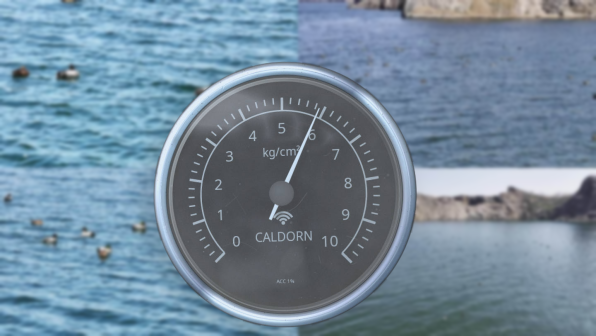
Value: 5.9 kg/cm²
